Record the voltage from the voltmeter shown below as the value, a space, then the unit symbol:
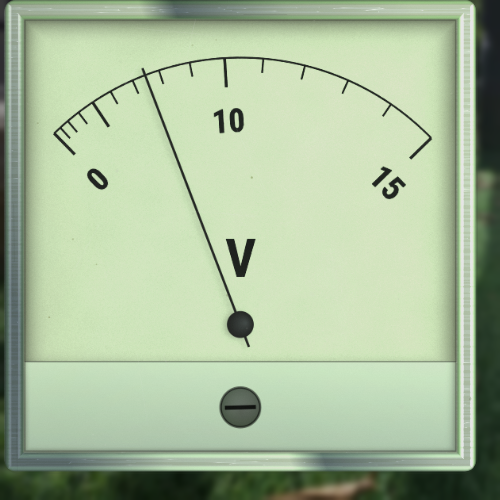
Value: 7.5 V
